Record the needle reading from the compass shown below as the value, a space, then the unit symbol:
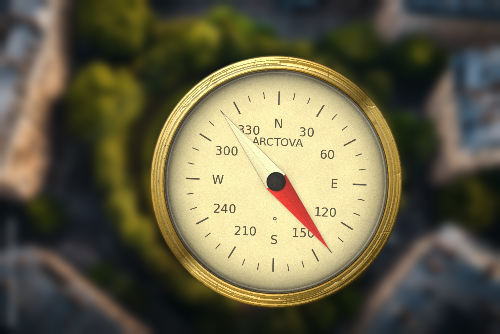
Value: 140 °
